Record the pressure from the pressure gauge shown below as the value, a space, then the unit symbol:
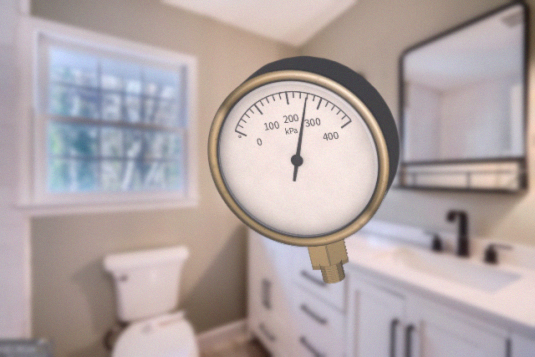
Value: 260 kPa
